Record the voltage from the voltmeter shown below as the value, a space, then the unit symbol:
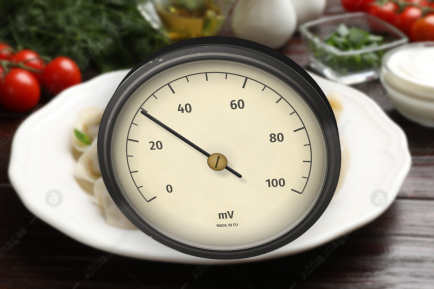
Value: 30 mV
